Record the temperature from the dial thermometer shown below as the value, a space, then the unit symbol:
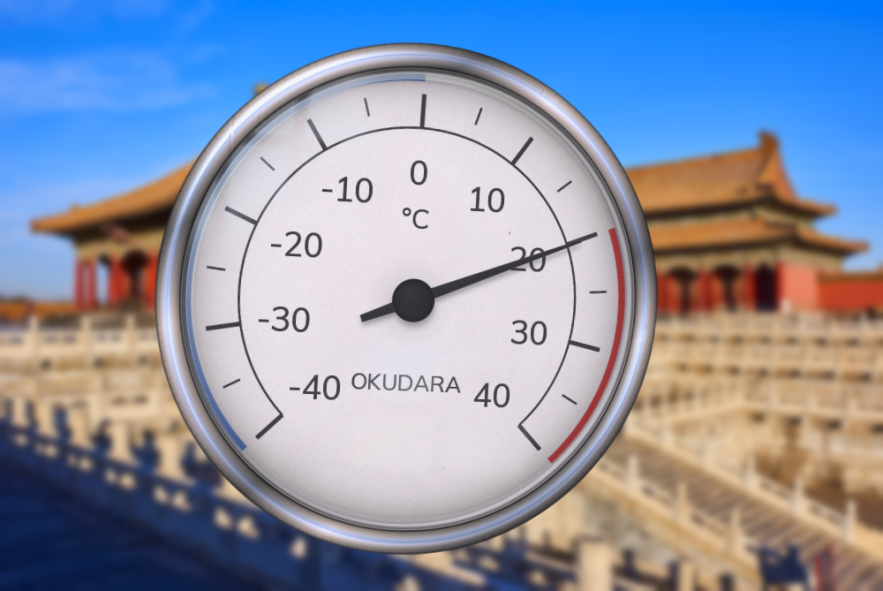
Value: 20 °C
